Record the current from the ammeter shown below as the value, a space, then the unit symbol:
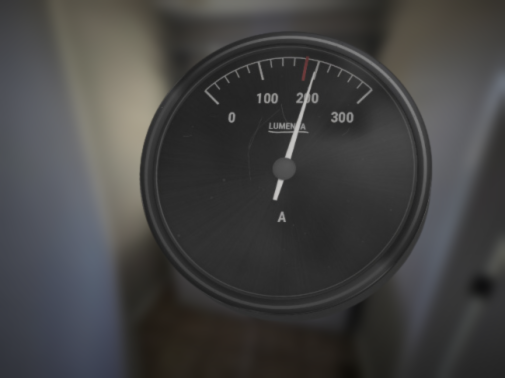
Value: 200 A
